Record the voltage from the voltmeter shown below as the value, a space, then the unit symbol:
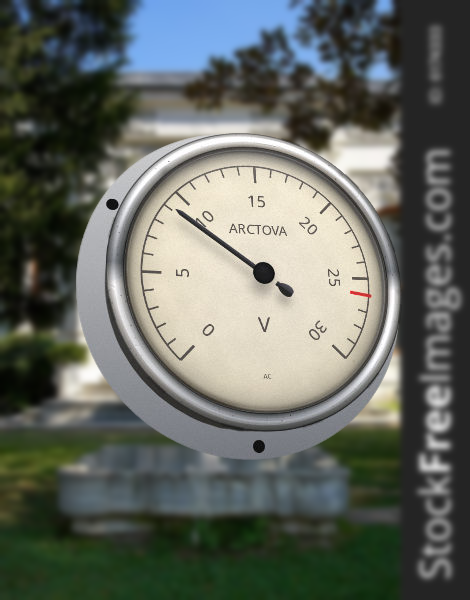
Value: 9 V
